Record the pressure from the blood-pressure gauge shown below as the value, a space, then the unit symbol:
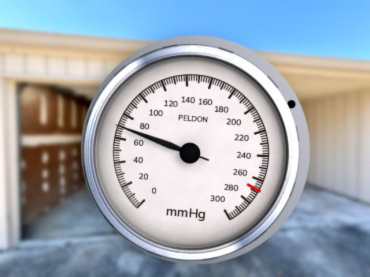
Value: 70 mmHg
